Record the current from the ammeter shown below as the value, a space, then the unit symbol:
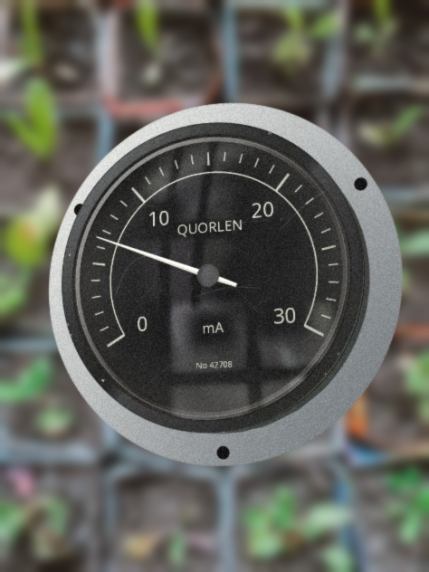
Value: 6.5 mA
